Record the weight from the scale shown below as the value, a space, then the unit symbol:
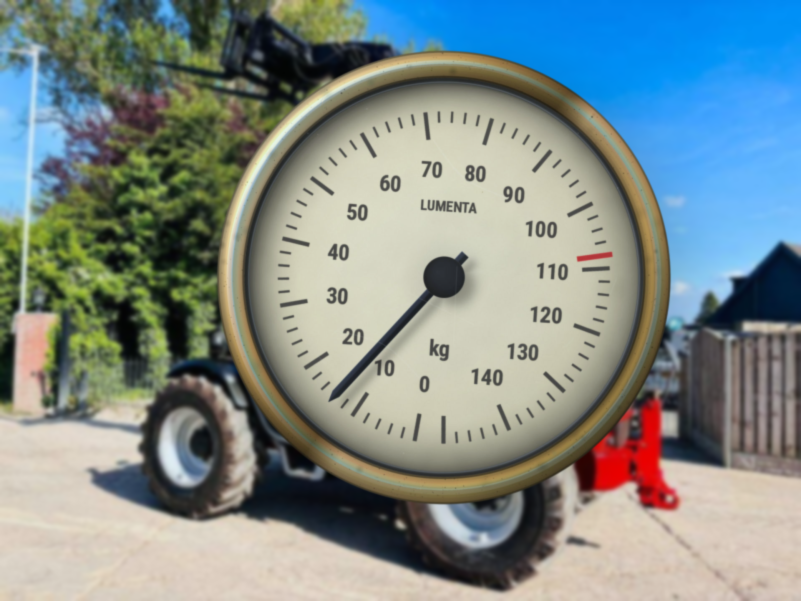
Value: 14 kg
